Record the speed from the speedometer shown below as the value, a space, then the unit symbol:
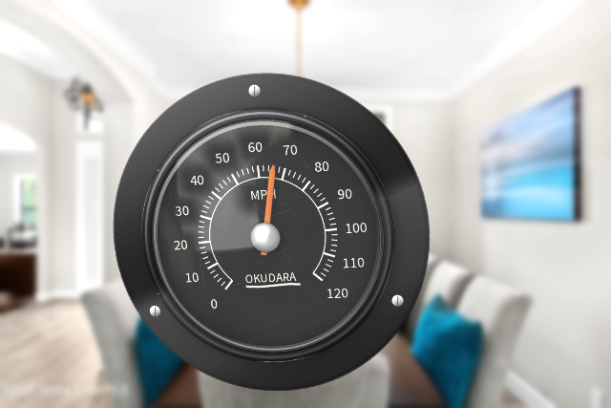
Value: 66 mph
